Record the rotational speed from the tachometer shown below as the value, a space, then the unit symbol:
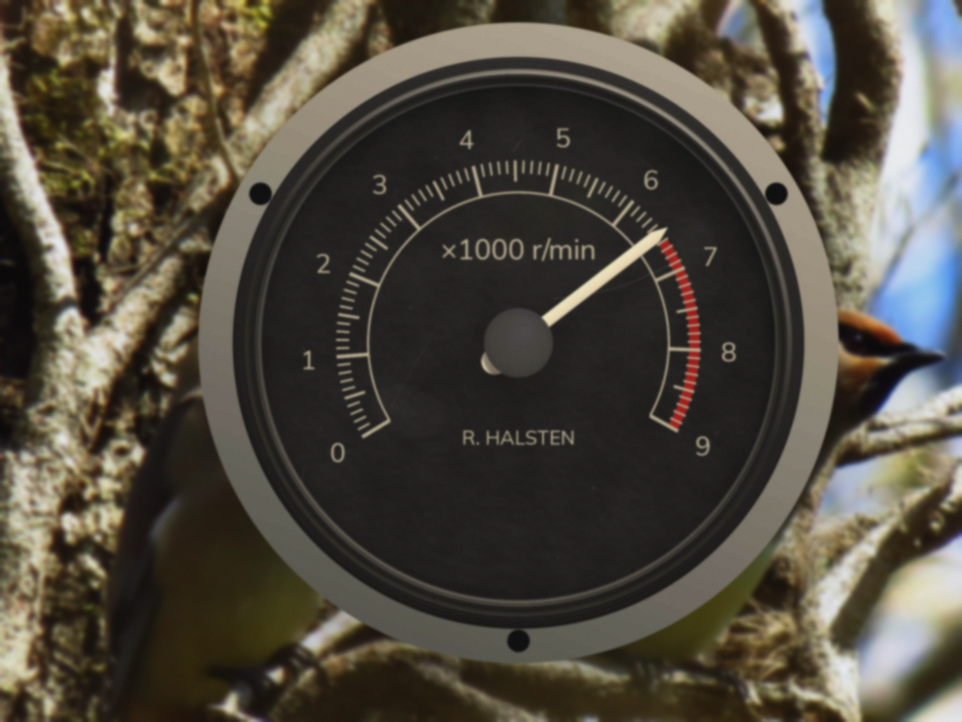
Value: 6500 rpm
